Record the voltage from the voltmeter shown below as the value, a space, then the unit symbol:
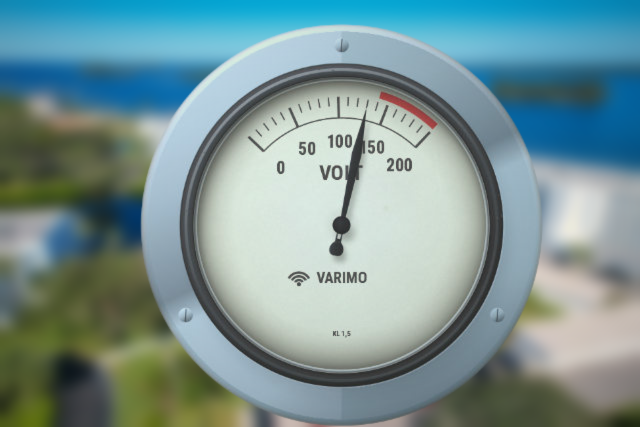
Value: 130 V
